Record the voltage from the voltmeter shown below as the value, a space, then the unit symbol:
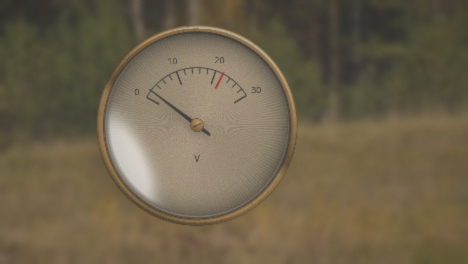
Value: 2 V
